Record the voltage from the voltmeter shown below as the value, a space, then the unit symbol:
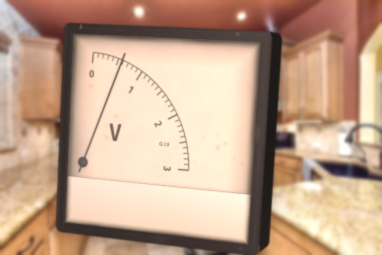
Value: 0.6 V
